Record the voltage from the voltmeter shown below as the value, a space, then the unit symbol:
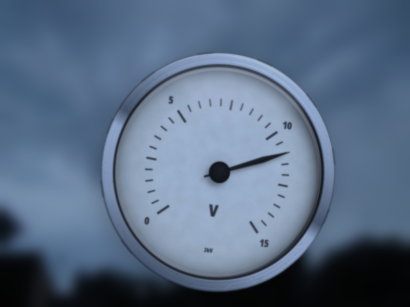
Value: 11 V
